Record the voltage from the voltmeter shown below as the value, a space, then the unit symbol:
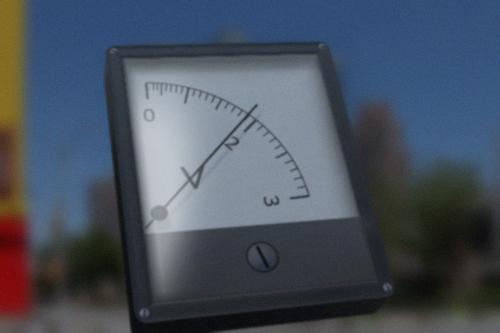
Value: 1.9 V
